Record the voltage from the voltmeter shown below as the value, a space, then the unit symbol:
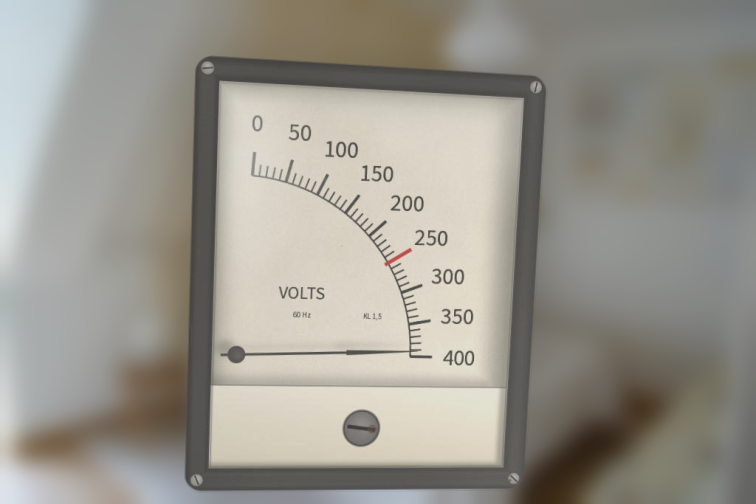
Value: 390 V
